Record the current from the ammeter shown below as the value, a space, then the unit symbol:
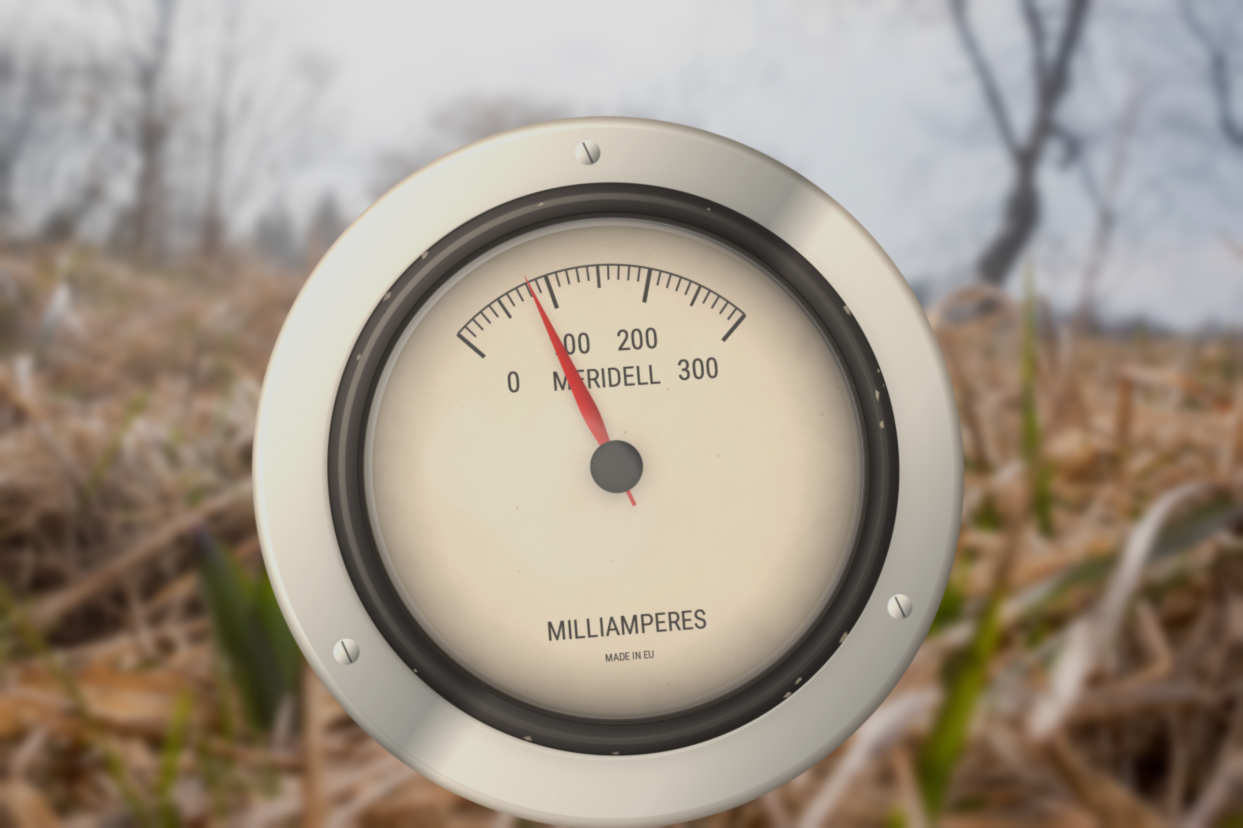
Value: 80 mA
